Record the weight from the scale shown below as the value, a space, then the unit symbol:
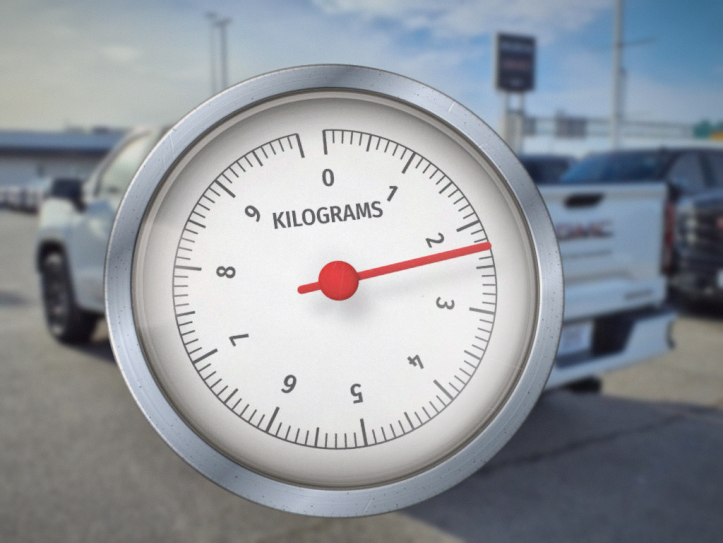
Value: 2.3 kg
